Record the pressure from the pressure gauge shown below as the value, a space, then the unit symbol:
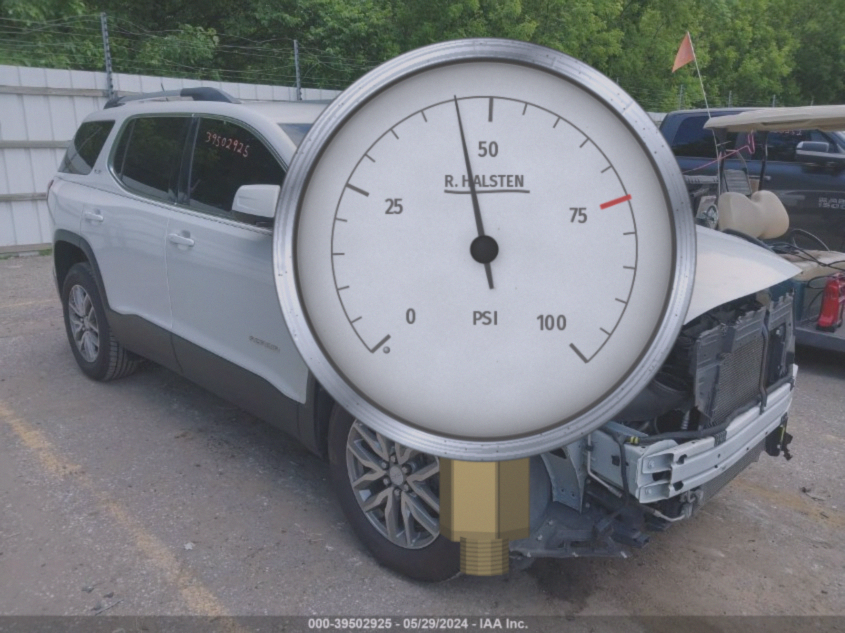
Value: 45 psi
